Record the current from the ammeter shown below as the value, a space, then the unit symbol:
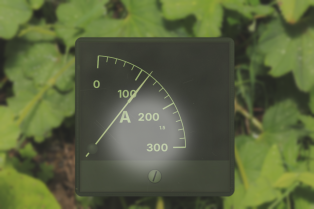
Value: 120 A
